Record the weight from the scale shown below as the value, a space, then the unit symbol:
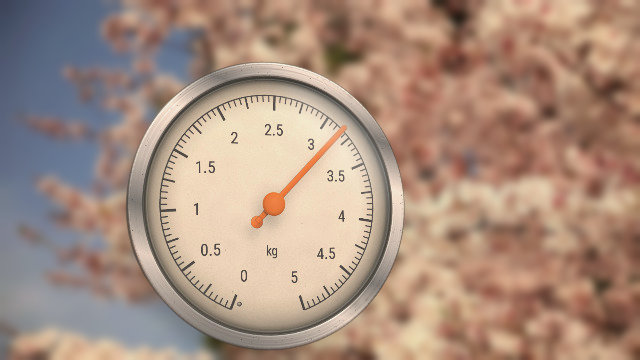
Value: 3.15 kg
